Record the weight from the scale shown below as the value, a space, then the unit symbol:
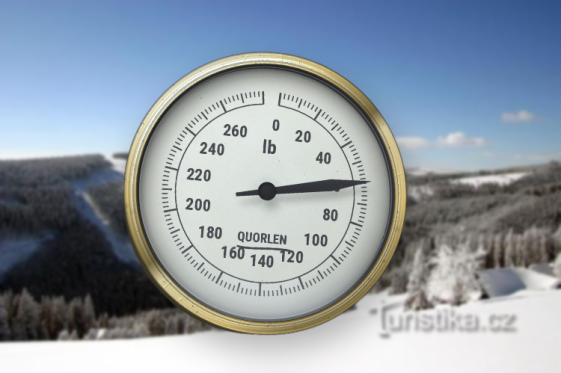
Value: 60 lb
